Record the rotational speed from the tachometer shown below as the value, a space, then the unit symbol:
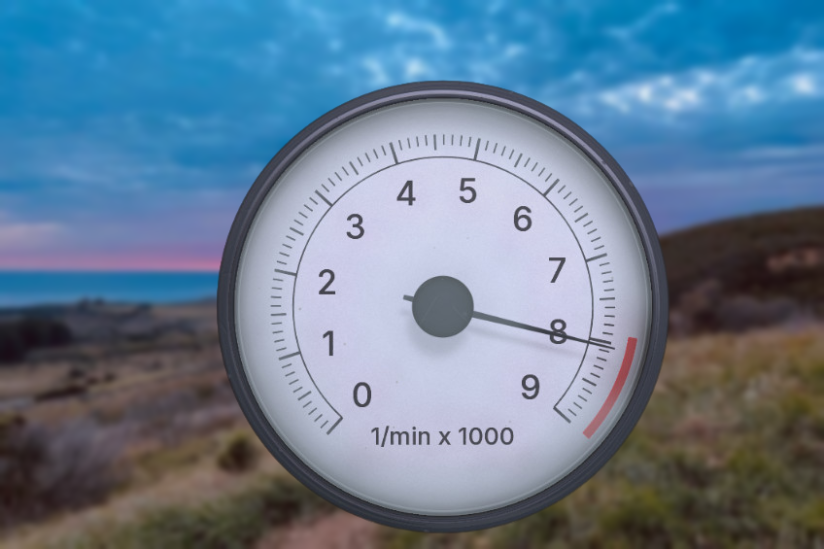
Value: 8050 rpm
